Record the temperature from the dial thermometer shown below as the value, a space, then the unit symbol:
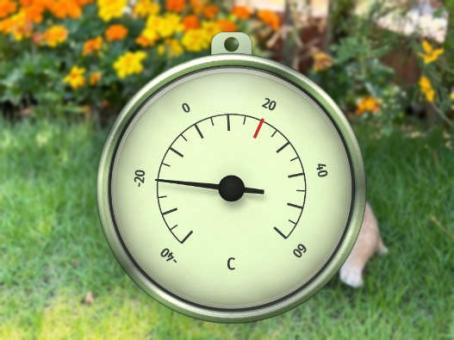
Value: -20 °C
